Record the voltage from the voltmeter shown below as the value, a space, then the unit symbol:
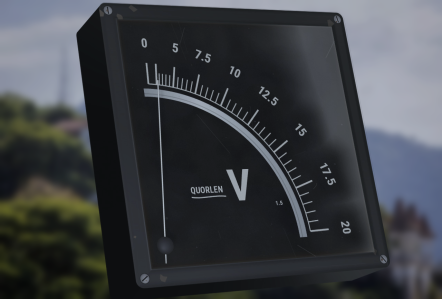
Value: 2.5 V
